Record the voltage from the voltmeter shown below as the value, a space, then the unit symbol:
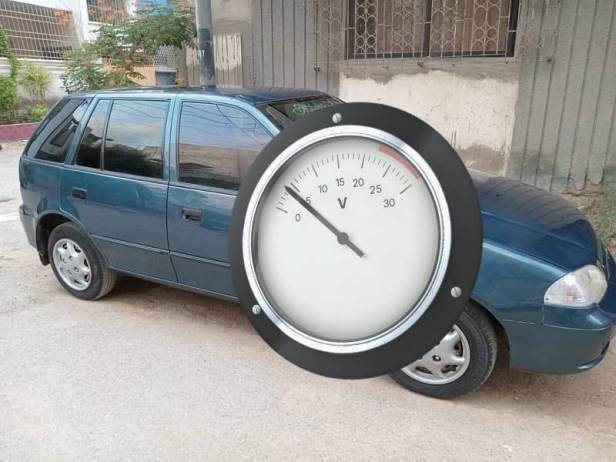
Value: 4 V
